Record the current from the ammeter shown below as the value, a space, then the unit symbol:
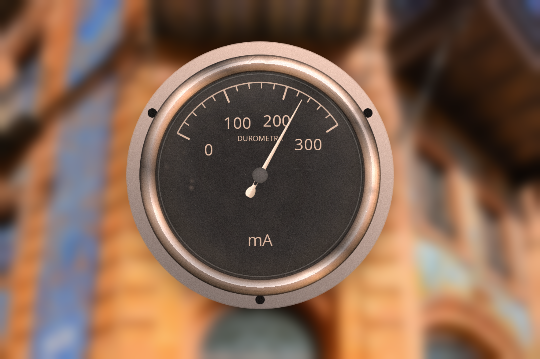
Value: 230 mA
